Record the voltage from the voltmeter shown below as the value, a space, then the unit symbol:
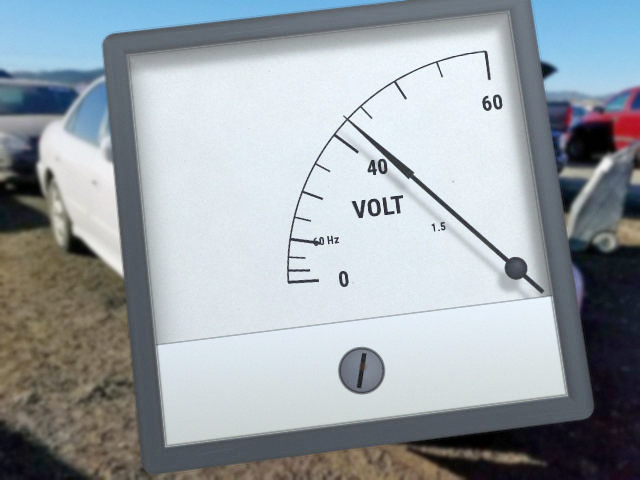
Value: 42.5 V
